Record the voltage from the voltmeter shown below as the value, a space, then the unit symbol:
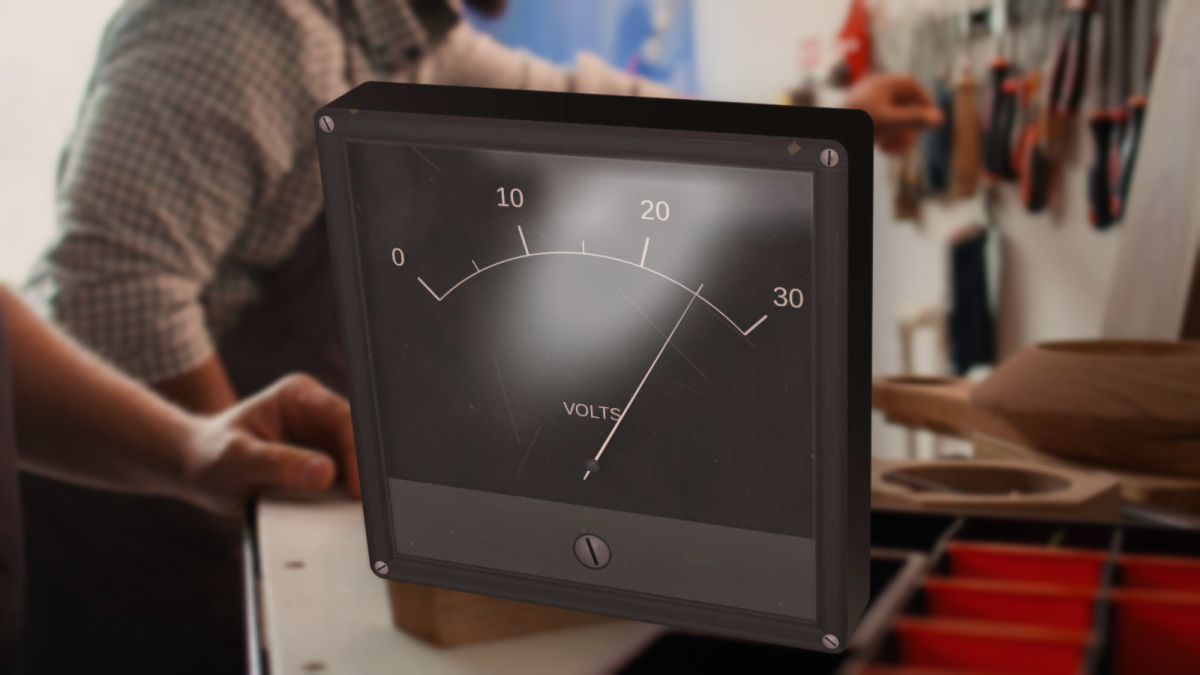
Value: 25 V
